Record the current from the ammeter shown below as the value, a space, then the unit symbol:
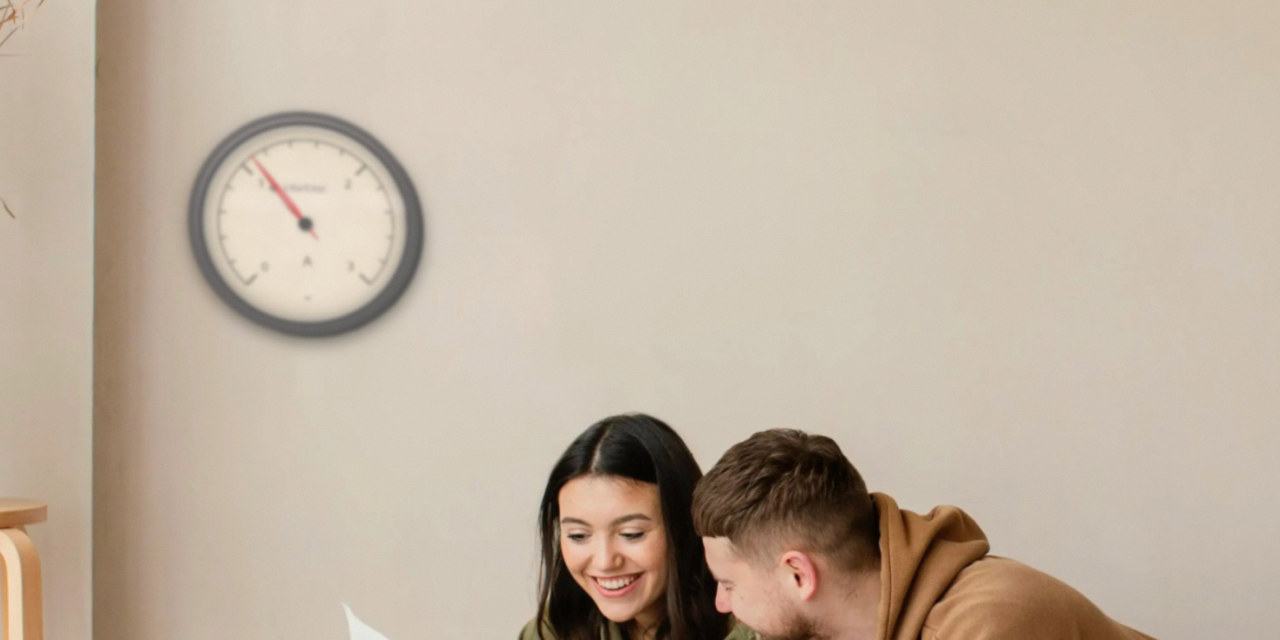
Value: 1.1 A
